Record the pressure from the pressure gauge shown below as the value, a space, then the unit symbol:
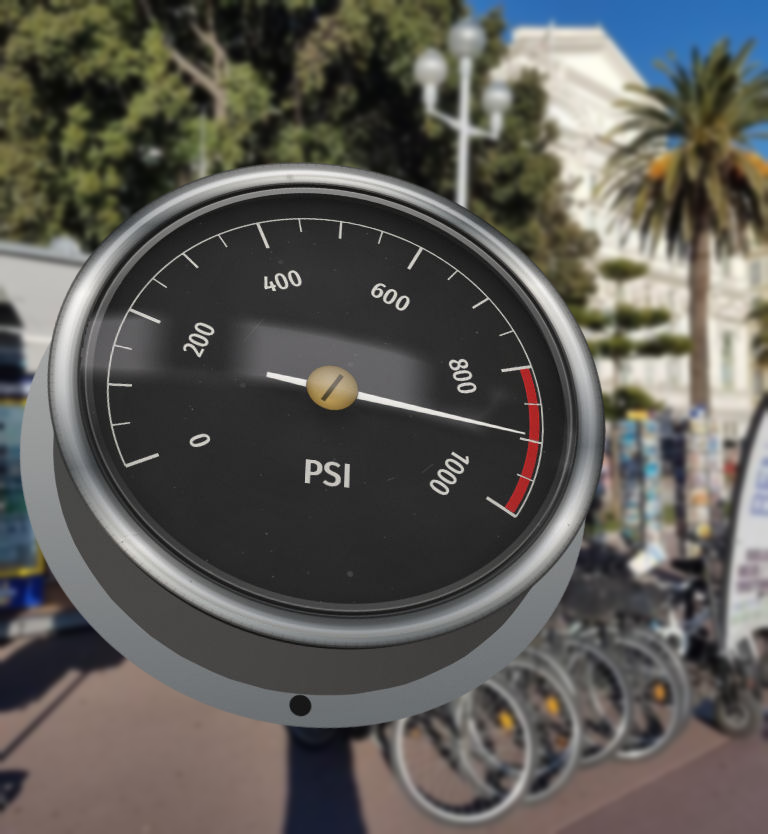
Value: 900 psi
